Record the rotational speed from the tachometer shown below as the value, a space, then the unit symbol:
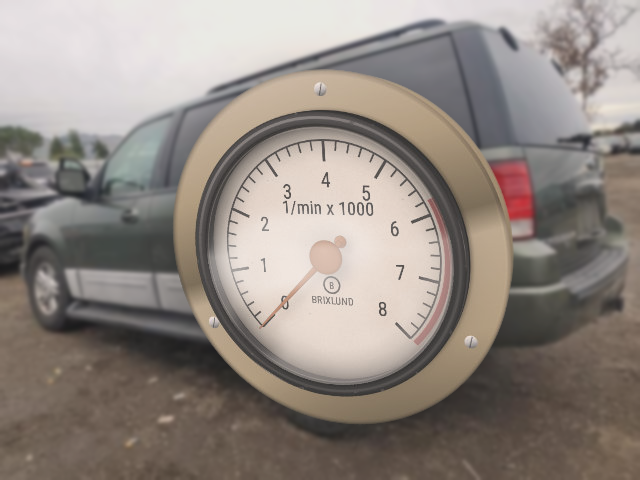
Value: 0 rpm
